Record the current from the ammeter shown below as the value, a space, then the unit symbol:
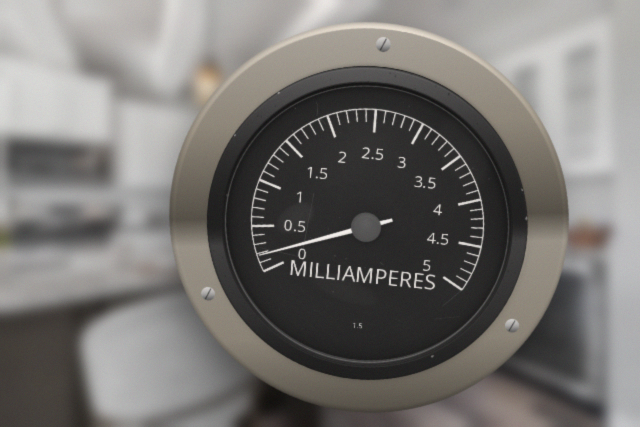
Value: 0.2 mA
